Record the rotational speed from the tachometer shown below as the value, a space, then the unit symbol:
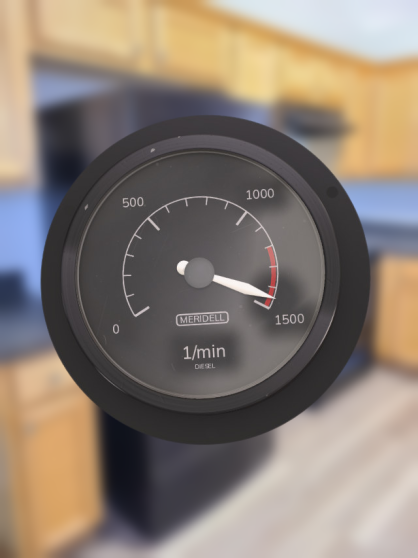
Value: 1450 rpm
